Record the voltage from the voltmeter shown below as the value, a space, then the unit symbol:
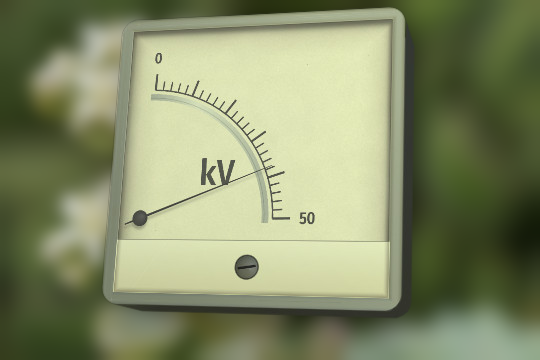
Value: 38 kV
